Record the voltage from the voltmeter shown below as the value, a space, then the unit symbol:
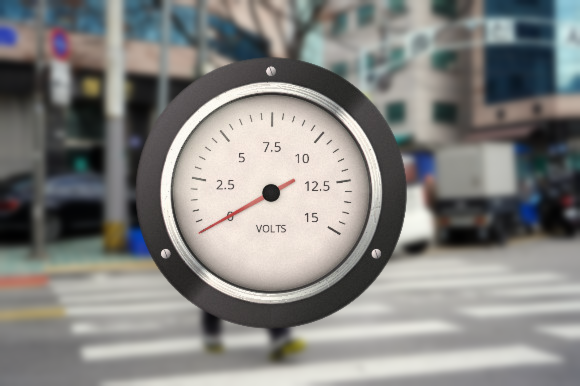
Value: 0 V
